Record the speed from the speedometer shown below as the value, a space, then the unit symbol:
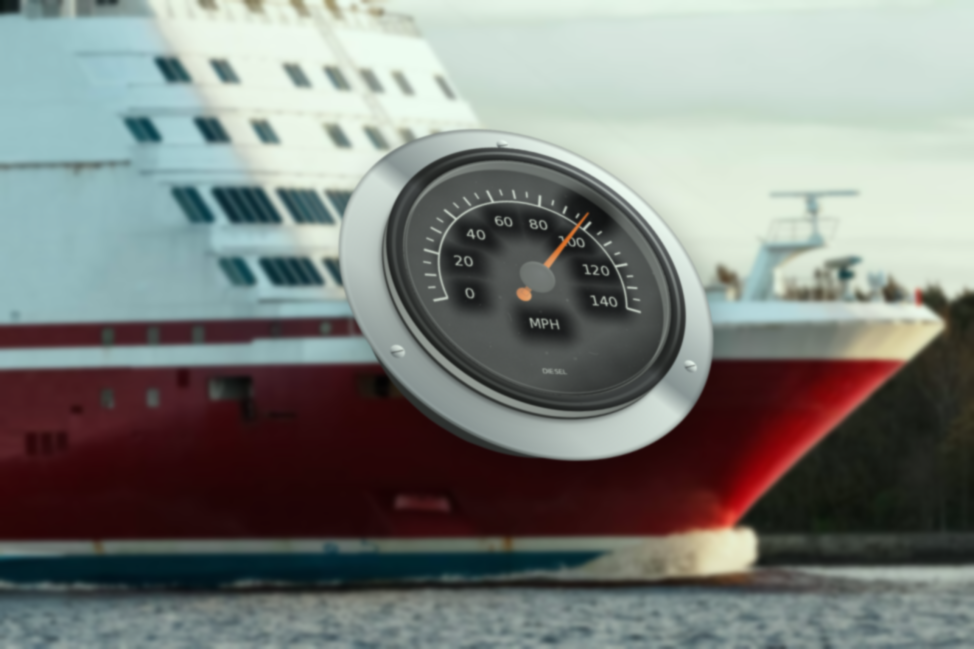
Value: 97.5 mph
